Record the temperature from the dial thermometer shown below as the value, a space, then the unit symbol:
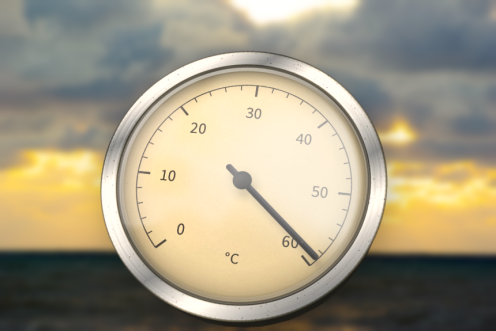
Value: 59 °C
